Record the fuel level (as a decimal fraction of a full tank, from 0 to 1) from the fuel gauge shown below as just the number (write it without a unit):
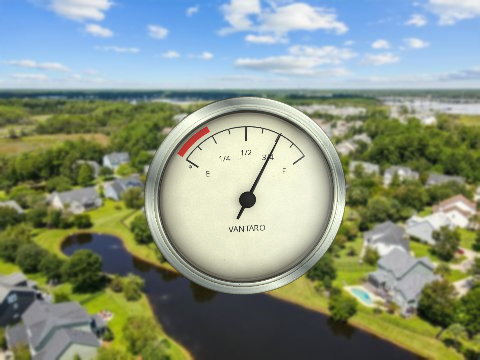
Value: 0.75
